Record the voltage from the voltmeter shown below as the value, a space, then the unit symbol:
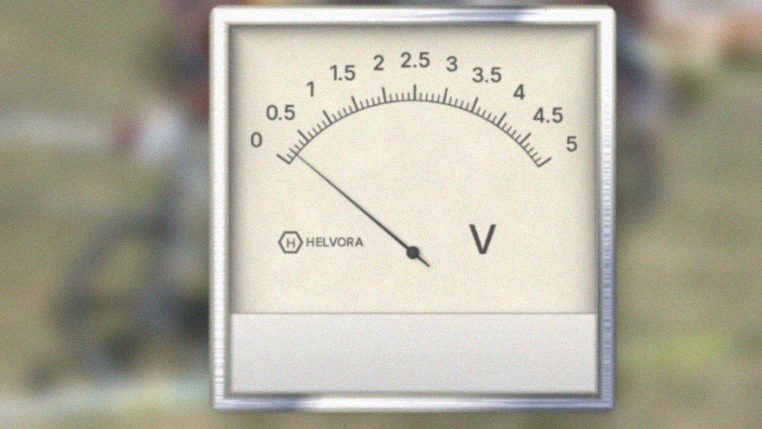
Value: 0.2 V
